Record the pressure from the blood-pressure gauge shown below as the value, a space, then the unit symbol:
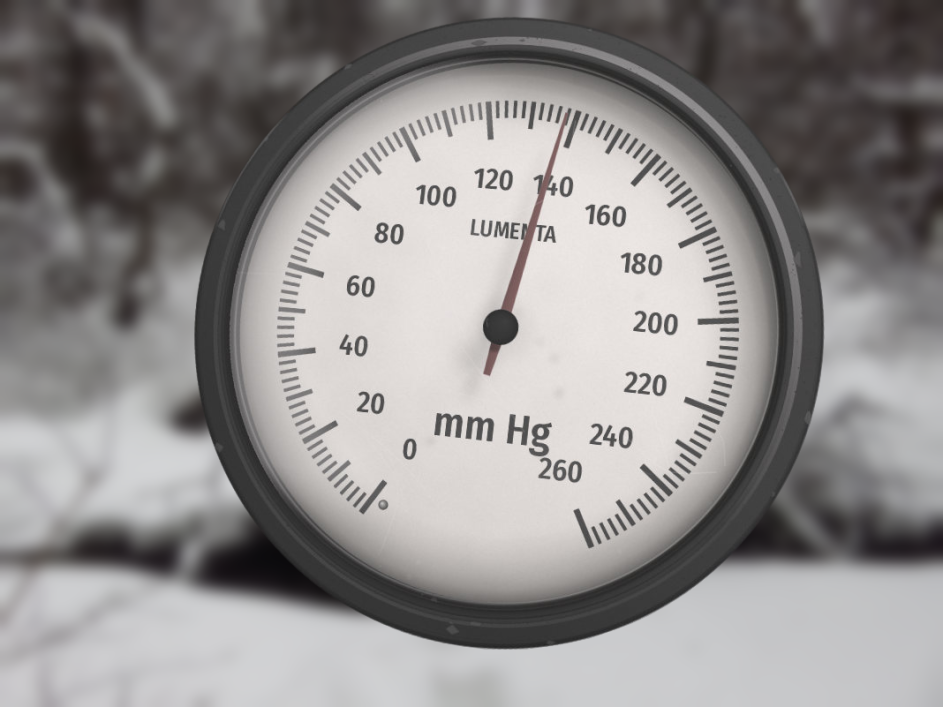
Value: 138 mmHg
